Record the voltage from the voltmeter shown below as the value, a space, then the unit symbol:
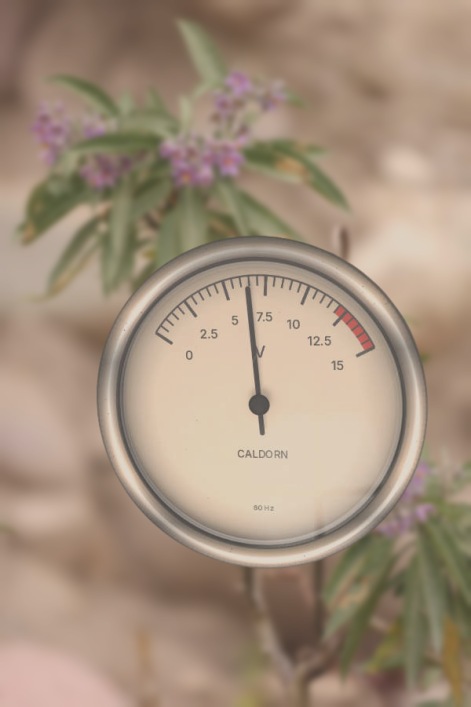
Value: 6.5 V
